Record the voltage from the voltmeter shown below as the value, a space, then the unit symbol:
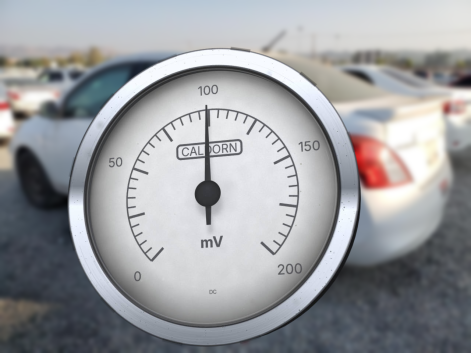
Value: 100 mV
